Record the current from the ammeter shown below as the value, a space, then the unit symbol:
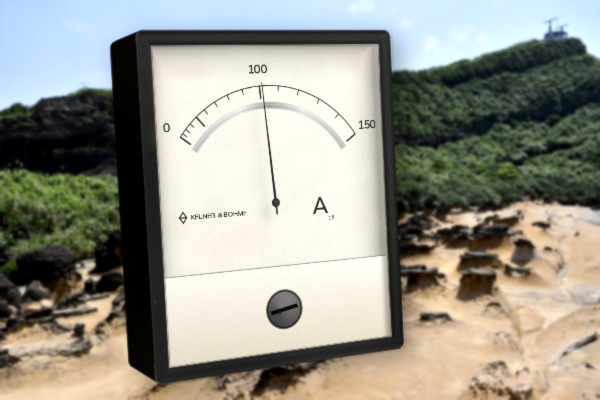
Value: 100 A
